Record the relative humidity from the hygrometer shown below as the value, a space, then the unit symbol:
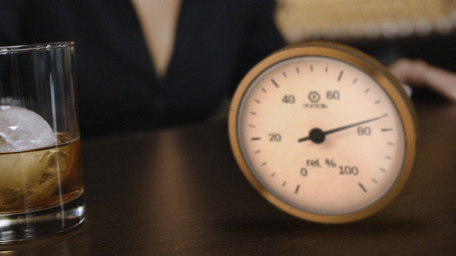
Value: 76 %
